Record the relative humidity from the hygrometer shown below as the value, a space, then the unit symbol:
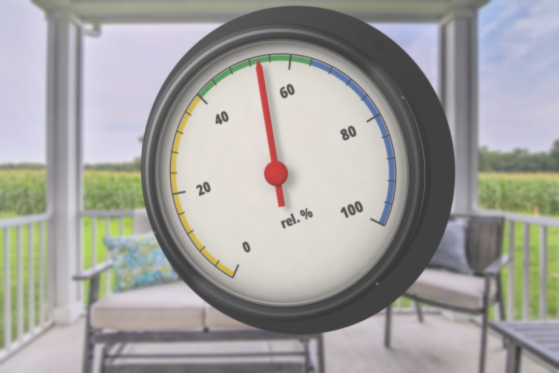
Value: 54 %
